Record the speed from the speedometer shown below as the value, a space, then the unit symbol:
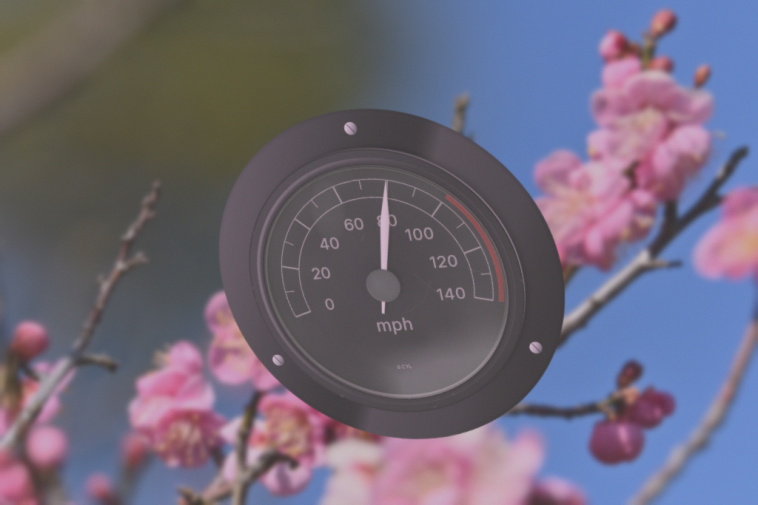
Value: 80 mph
